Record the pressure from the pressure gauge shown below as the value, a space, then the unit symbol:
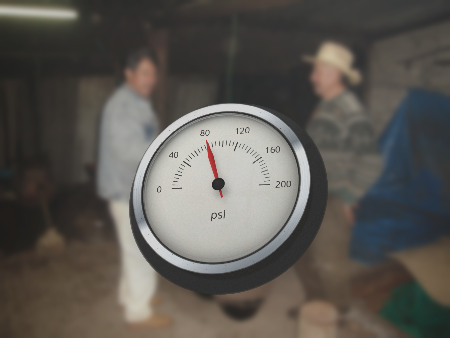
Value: 80 psi
